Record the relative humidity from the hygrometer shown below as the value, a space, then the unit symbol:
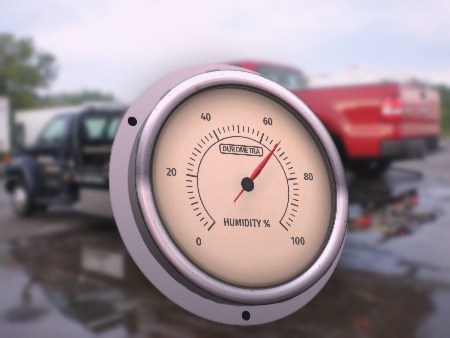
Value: 66 %
